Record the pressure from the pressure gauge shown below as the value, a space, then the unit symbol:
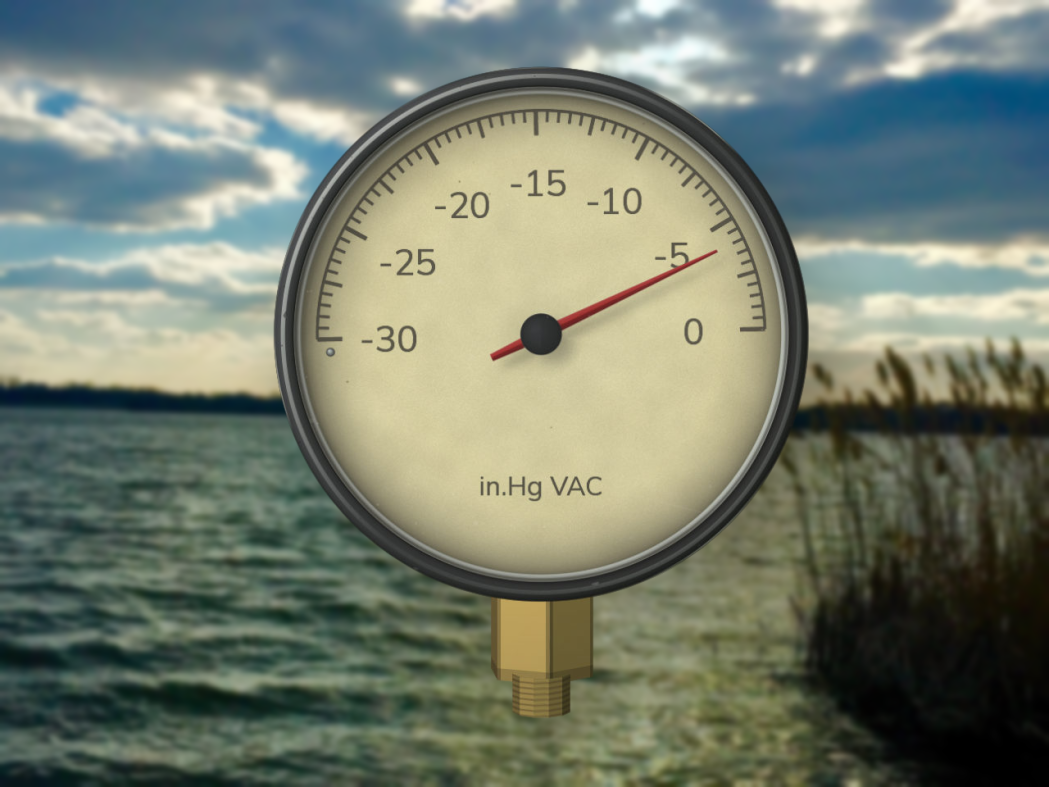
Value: -4 inHg
